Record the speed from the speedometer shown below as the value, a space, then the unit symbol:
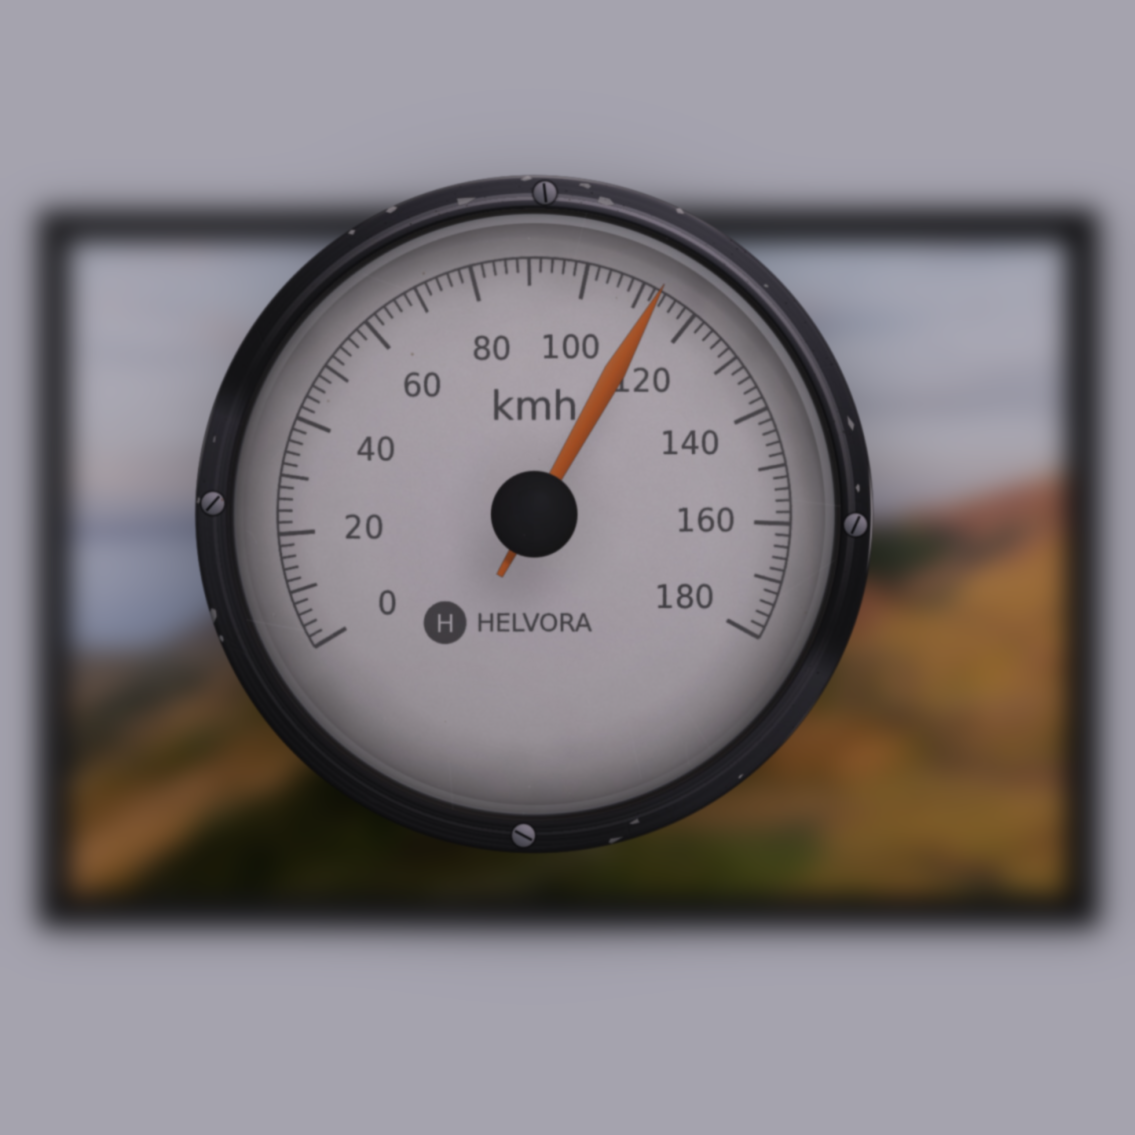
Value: 113 km/h
